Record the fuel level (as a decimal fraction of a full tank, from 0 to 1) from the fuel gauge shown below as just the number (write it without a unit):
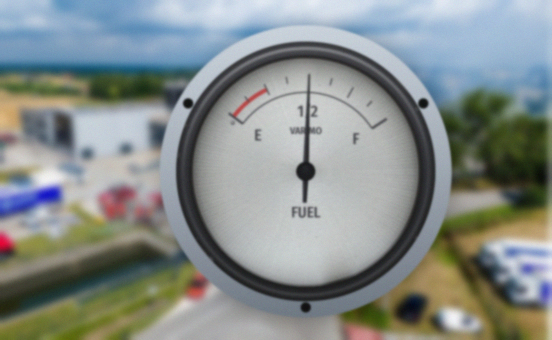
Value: 0.5
